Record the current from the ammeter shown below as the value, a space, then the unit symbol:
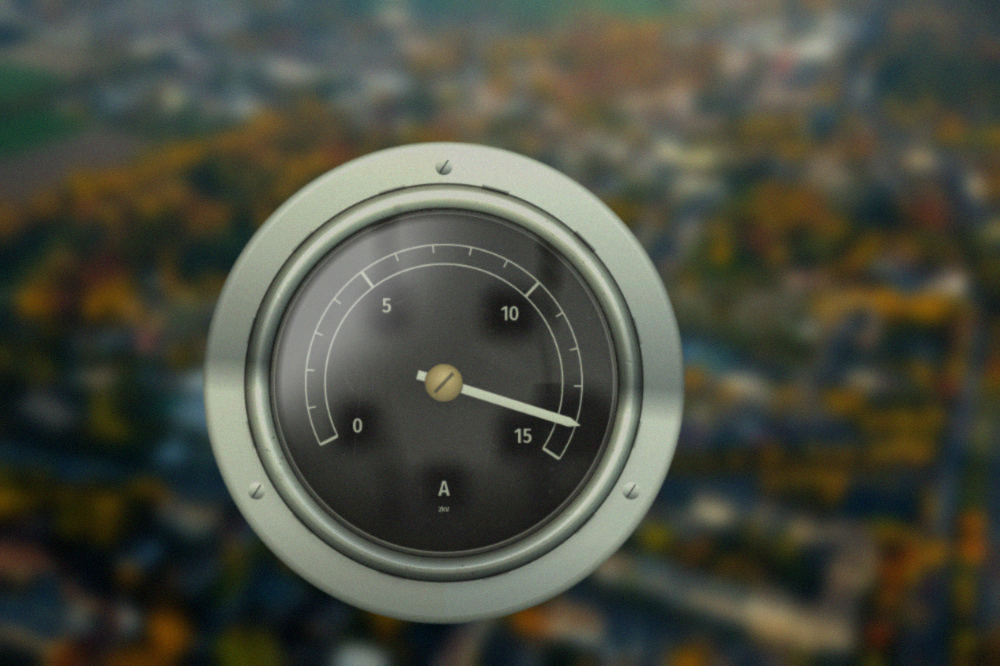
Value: 14 A
